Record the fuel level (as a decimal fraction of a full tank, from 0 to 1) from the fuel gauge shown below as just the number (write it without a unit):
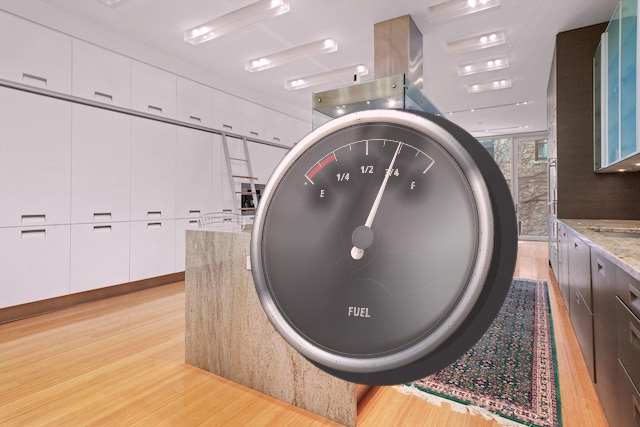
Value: 0.75
